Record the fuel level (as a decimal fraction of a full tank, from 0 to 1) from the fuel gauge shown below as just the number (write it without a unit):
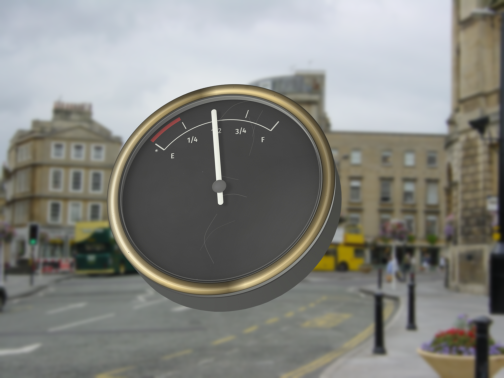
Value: 0.5
